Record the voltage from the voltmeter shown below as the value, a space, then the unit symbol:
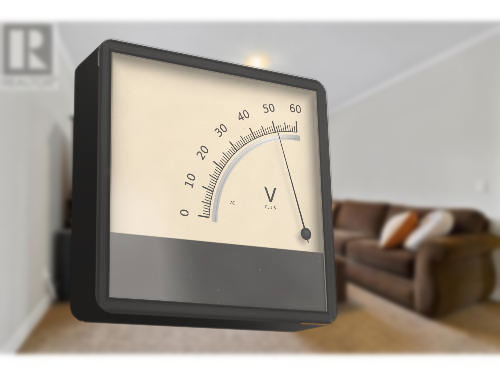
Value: 50 V
